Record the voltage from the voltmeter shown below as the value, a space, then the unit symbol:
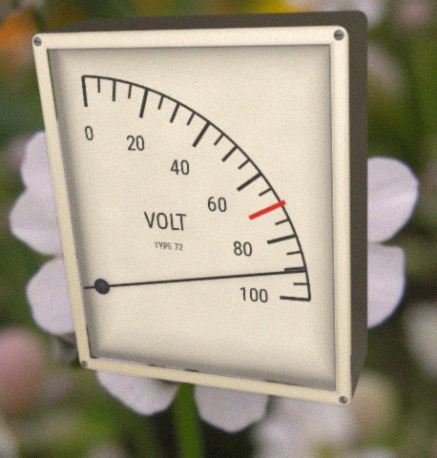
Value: 90 V
